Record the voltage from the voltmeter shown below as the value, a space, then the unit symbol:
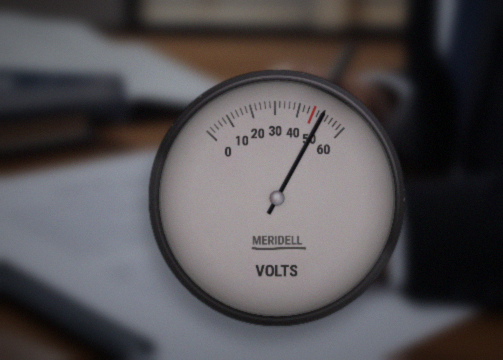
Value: 50 V
